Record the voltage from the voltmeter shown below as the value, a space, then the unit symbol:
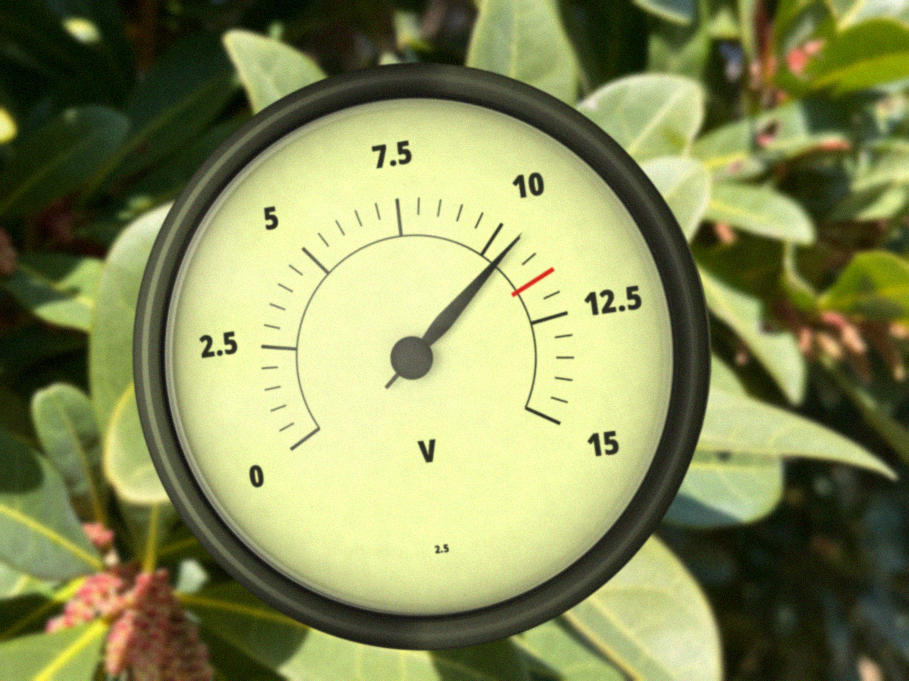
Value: 10.5 V
